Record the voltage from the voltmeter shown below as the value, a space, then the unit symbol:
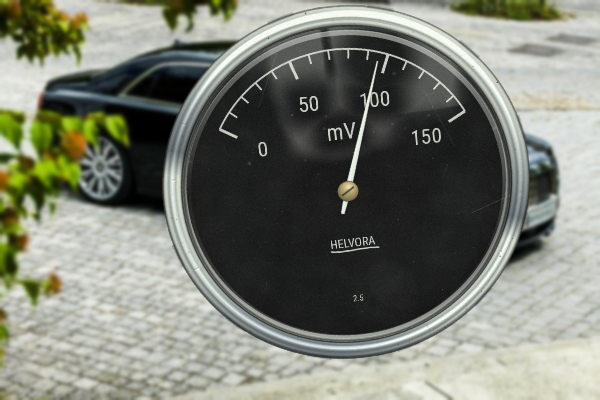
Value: 95 mV
